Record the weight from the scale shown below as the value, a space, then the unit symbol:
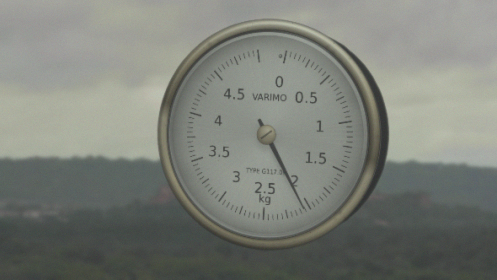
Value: 2.05 kg
